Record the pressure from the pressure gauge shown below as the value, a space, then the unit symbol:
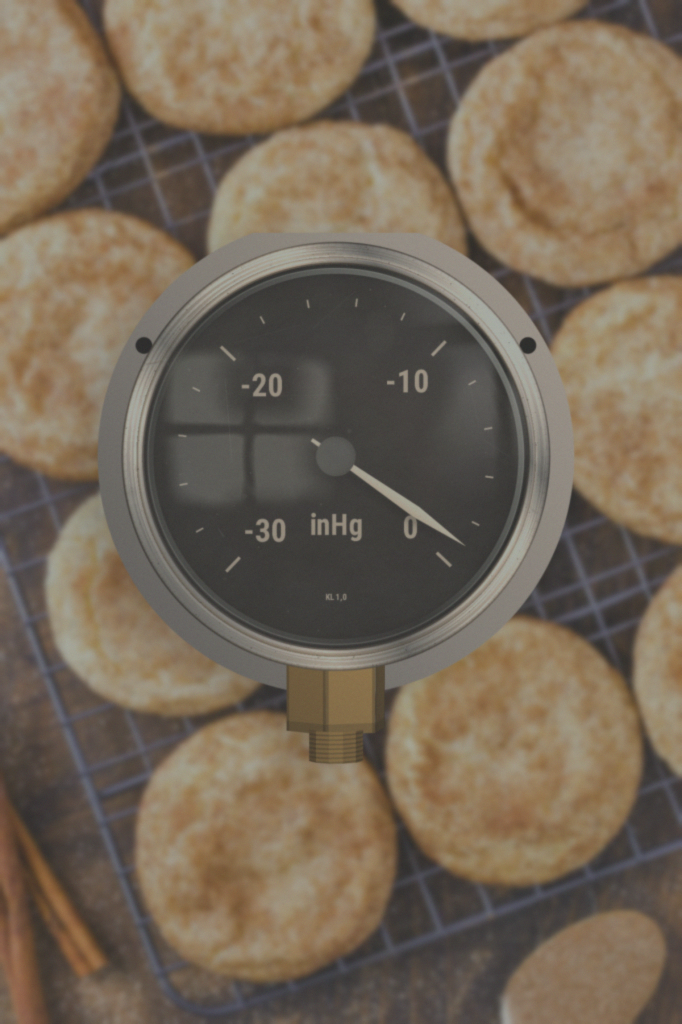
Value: -1 inHg
